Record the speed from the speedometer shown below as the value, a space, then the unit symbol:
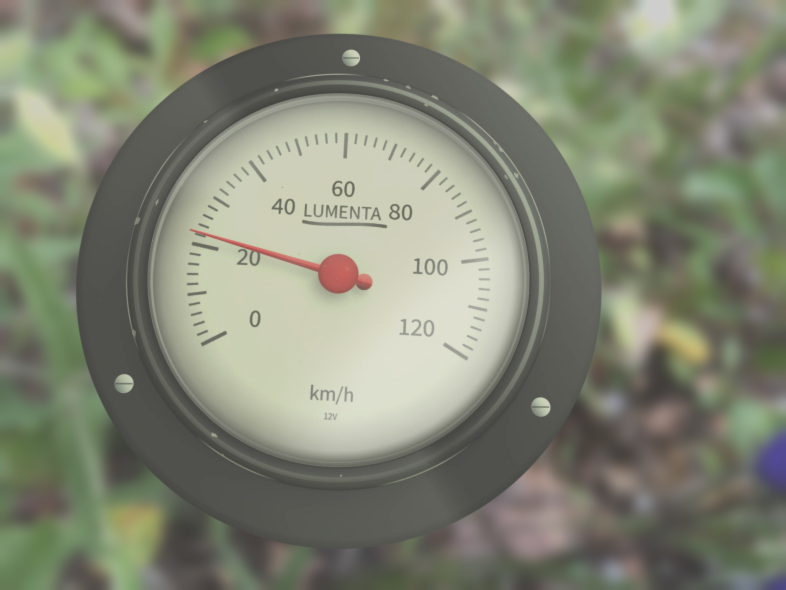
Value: 22 km/h
